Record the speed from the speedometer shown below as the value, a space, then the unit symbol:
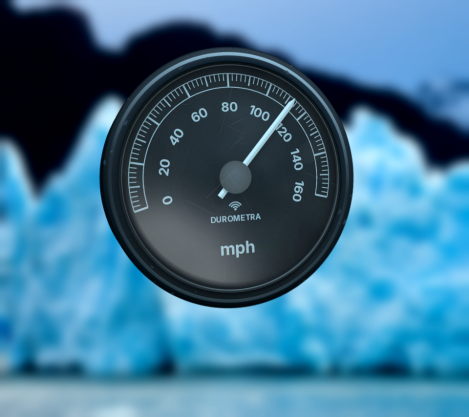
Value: 112 mph
